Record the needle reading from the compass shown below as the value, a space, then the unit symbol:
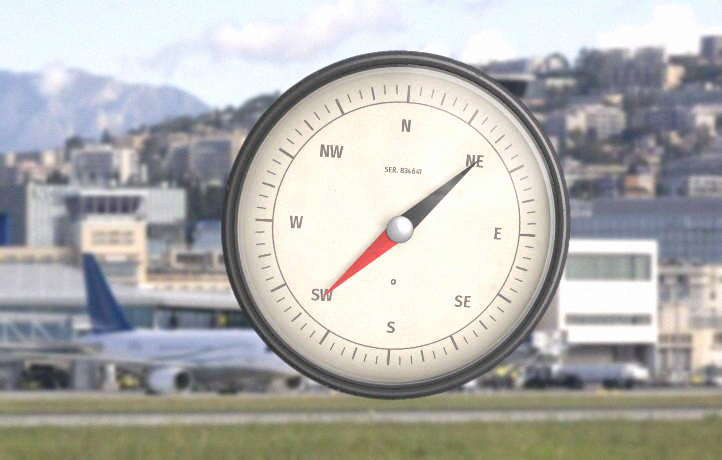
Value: 225 °
